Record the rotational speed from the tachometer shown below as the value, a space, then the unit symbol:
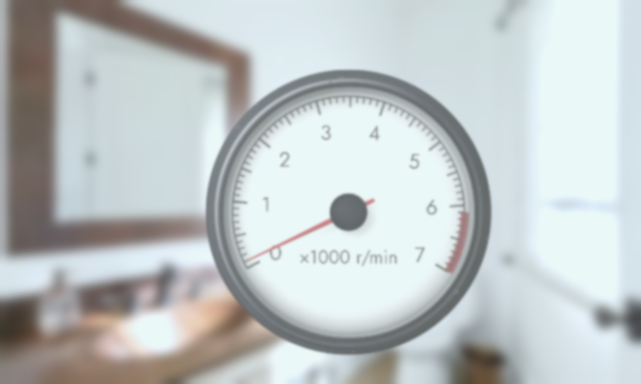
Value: 100 rpm
